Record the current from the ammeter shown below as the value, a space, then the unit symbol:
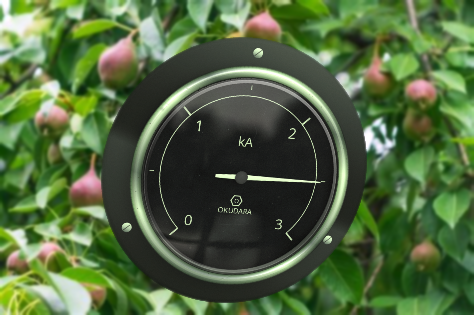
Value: 2.5 kA
